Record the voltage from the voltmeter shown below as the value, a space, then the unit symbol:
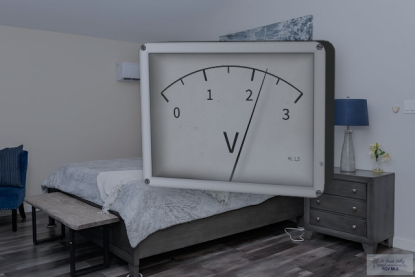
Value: 2.25 V
